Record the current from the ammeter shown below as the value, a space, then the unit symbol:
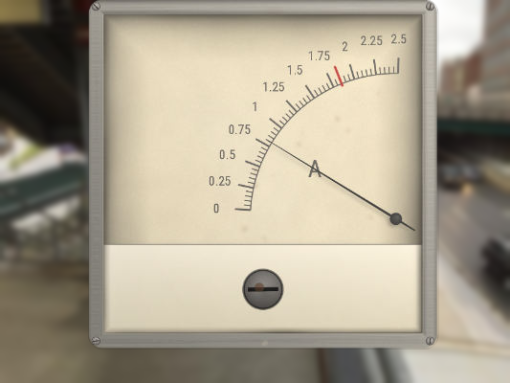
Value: 0.8 A
